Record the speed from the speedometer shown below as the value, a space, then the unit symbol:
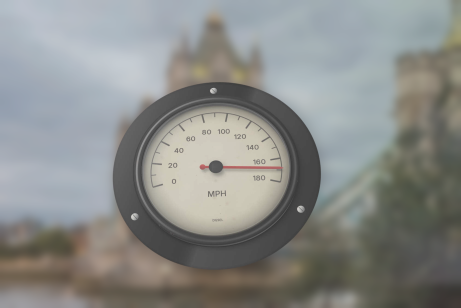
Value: 170 mph
